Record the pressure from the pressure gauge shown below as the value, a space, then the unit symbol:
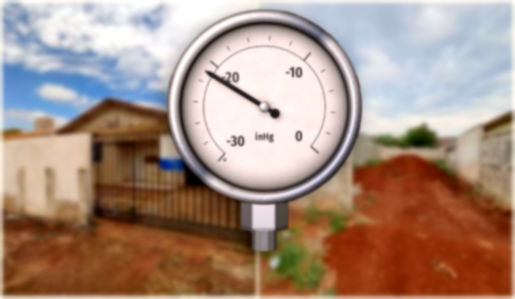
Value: -21 inHg
